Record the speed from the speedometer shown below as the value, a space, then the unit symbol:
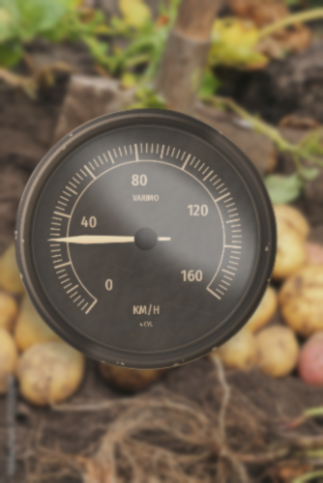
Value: 30 km/h
